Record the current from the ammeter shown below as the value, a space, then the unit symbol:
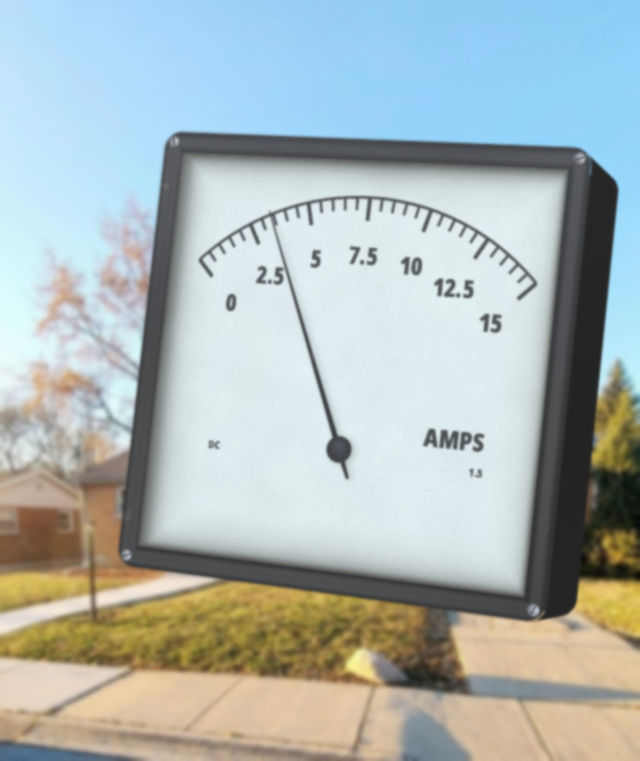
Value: 3.5 A
